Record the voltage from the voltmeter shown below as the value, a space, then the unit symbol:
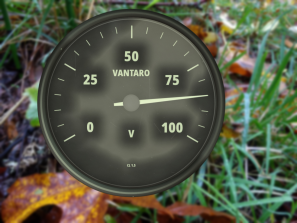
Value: 85 V
